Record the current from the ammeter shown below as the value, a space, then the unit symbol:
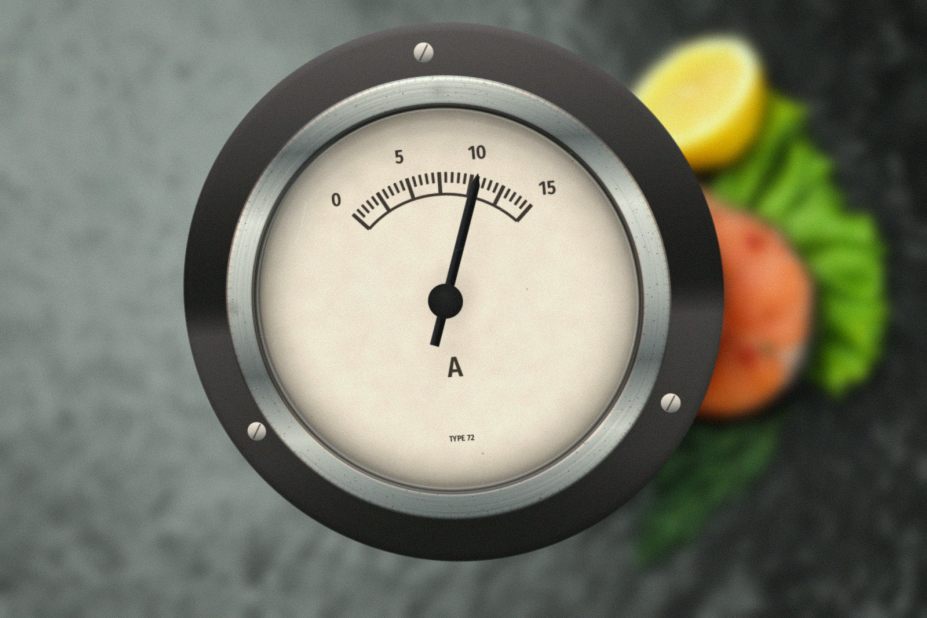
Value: 10.5 A
